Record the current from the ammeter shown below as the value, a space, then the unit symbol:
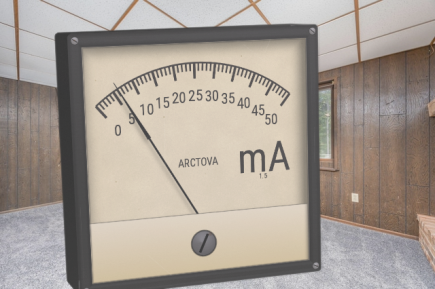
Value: 6 mA
